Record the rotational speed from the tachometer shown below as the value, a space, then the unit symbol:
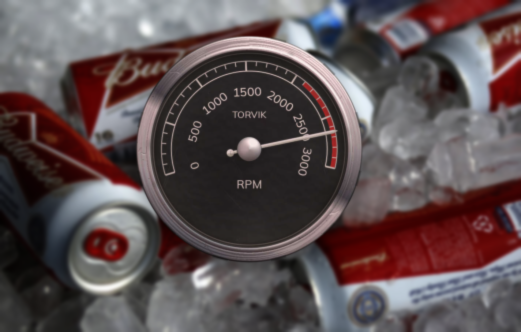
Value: 2650 rpm
